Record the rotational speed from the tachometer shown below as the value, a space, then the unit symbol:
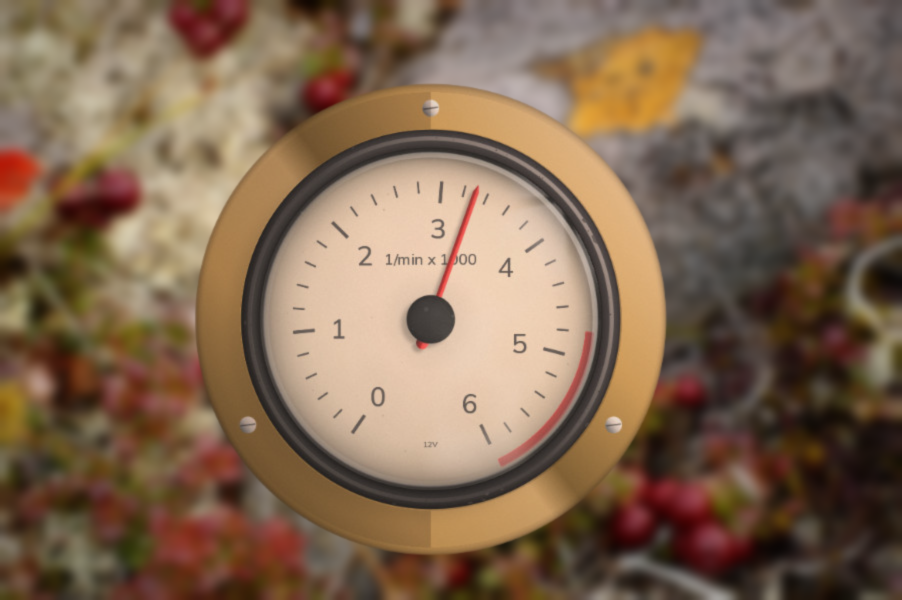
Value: 3300 rpm
